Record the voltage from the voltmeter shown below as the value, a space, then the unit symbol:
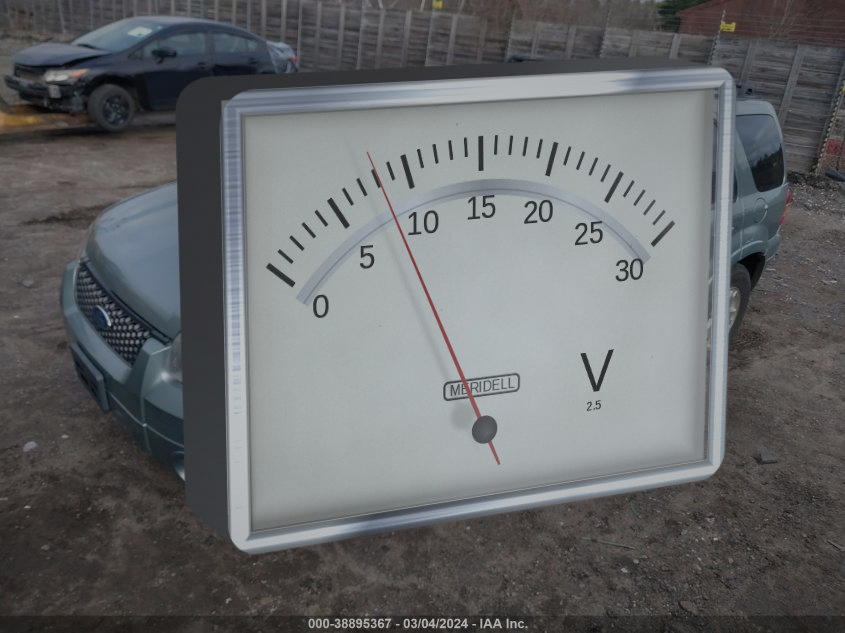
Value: 8 V
